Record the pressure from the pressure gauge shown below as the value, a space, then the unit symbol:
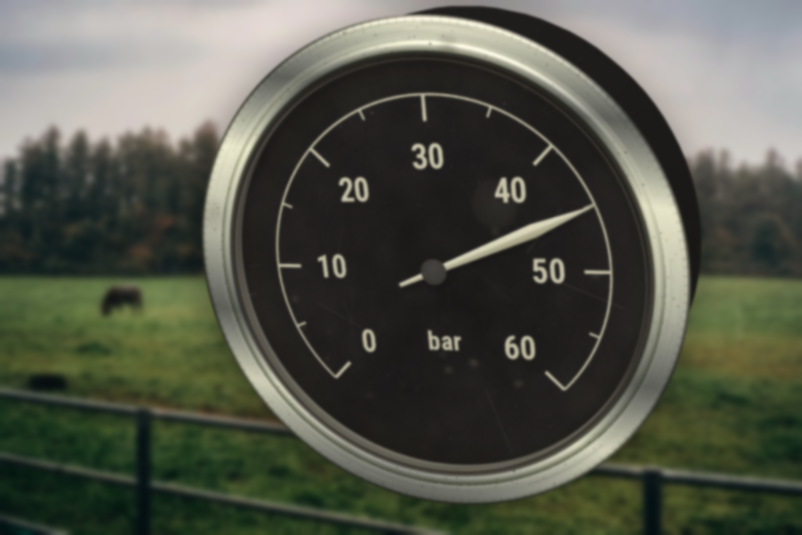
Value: 45 bar
